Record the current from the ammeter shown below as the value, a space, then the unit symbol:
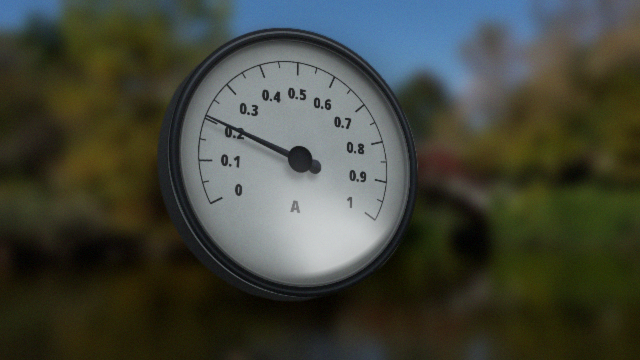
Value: 0.2 A
